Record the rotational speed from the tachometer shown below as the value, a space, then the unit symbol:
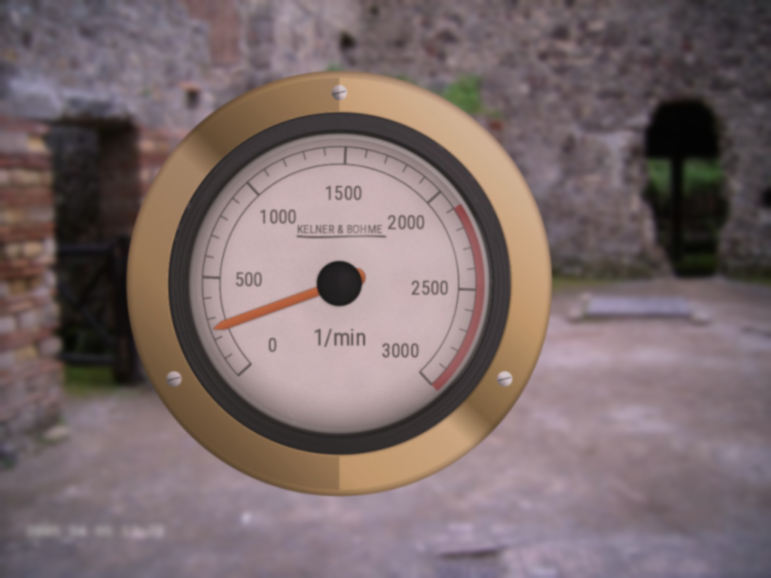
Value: 250 rpm
